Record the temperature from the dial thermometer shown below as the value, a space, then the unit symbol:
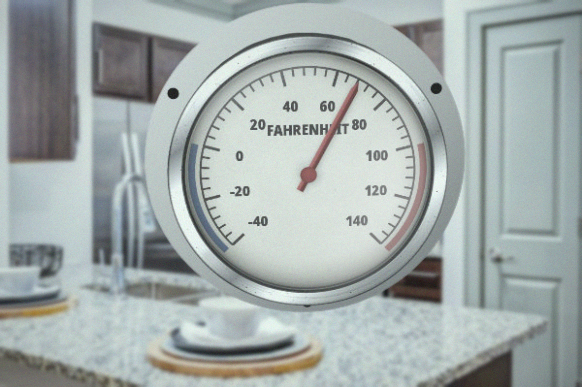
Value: 68 °F
